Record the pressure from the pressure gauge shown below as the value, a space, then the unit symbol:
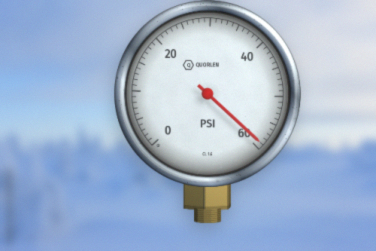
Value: 59 psi
